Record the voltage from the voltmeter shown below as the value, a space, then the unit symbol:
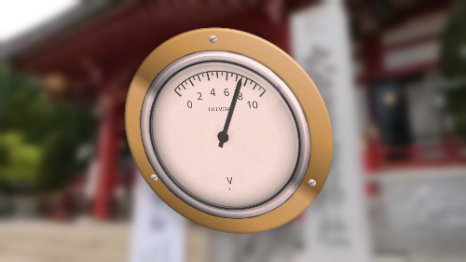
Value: 7.5 V
